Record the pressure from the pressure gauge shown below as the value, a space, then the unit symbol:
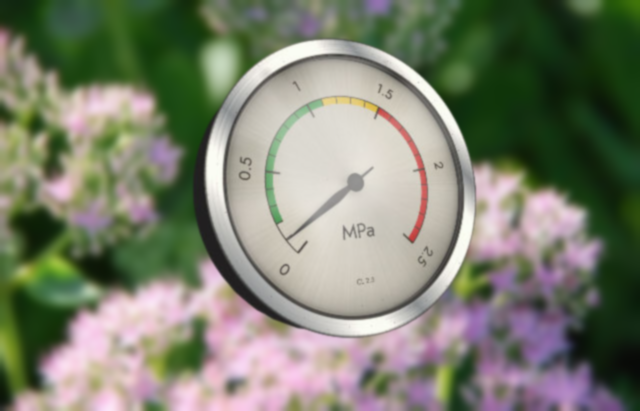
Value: 0.1 MPa
